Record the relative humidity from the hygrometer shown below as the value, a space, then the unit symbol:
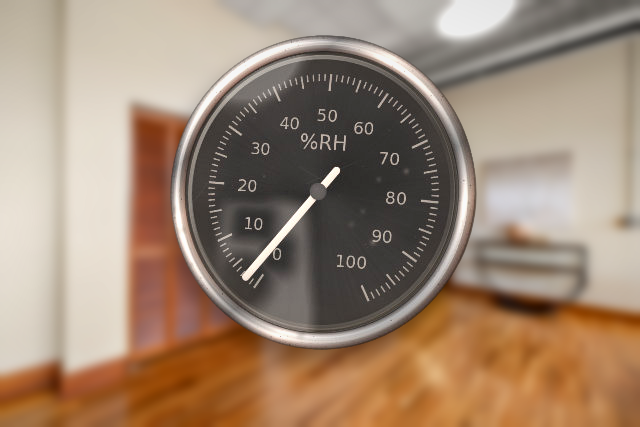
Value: 2 %
